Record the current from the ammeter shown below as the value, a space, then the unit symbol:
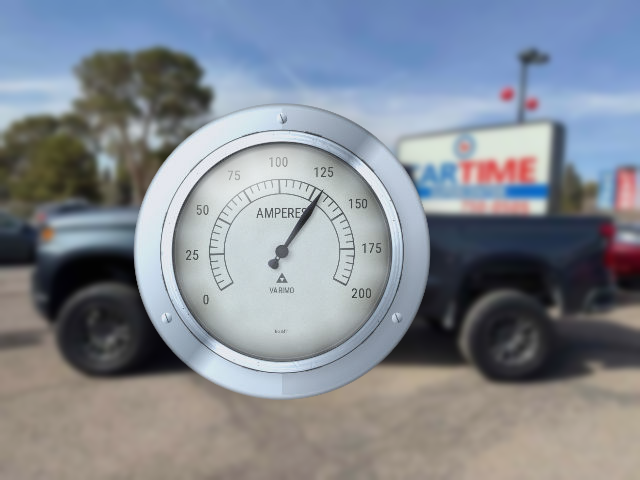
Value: 130 A
